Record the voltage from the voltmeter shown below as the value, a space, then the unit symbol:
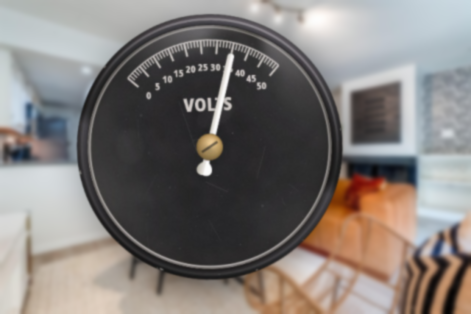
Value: 35 V
